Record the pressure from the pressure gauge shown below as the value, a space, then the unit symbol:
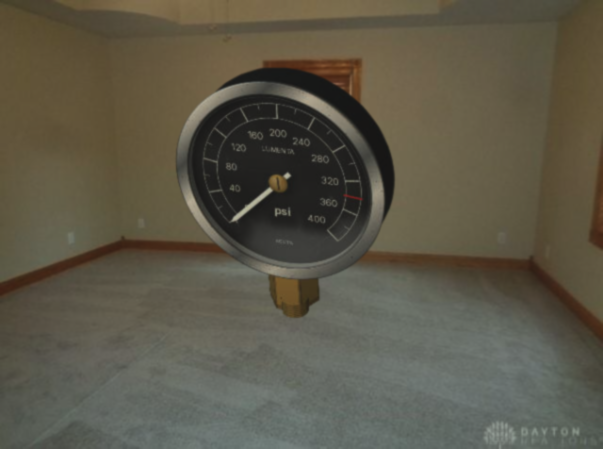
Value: 0 psi
